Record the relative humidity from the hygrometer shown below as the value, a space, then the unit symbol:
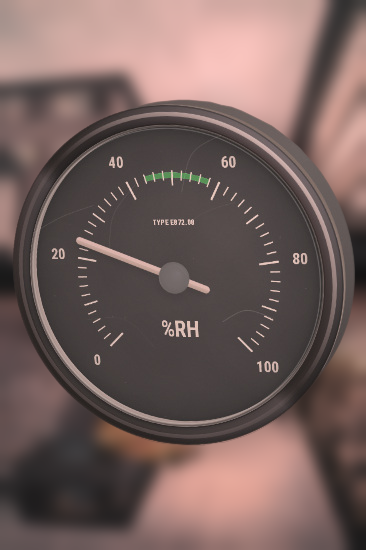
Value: 24 %
